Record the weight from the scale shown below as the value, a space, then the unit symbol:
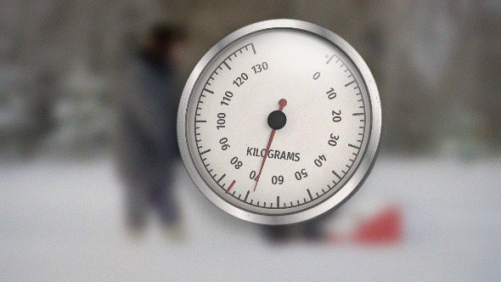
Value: 68 kg
